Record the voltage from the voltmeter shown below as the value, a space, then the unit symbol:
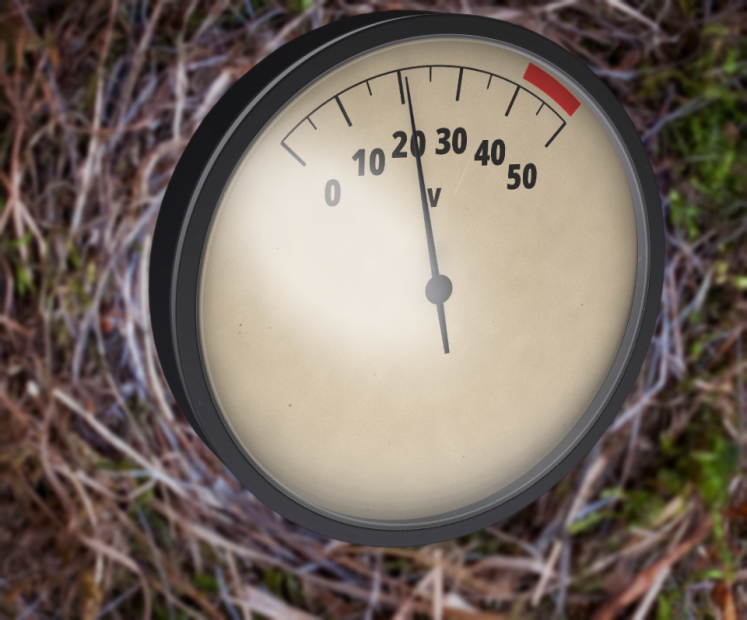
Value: 20 V
